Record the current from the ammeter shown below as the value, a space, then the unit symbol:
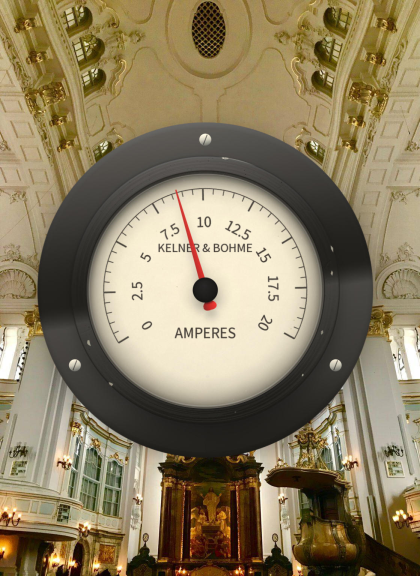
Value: 8.75 A
